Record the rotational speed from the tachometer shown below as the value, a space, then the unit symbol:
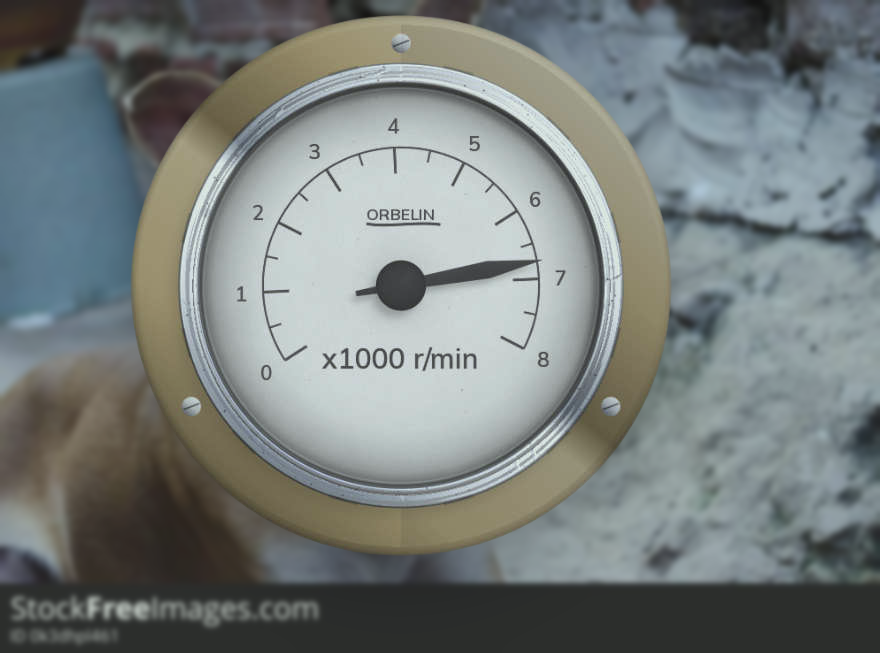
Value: 6750 rpm
